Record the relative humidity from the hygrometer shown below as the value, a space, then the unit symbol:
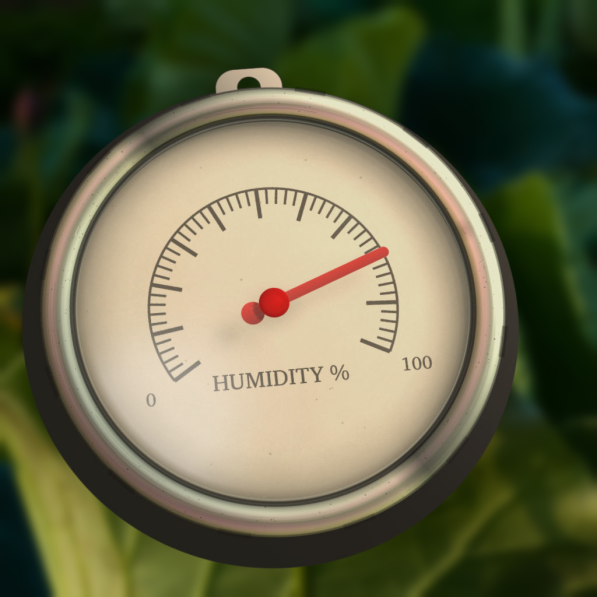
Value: 80 %
